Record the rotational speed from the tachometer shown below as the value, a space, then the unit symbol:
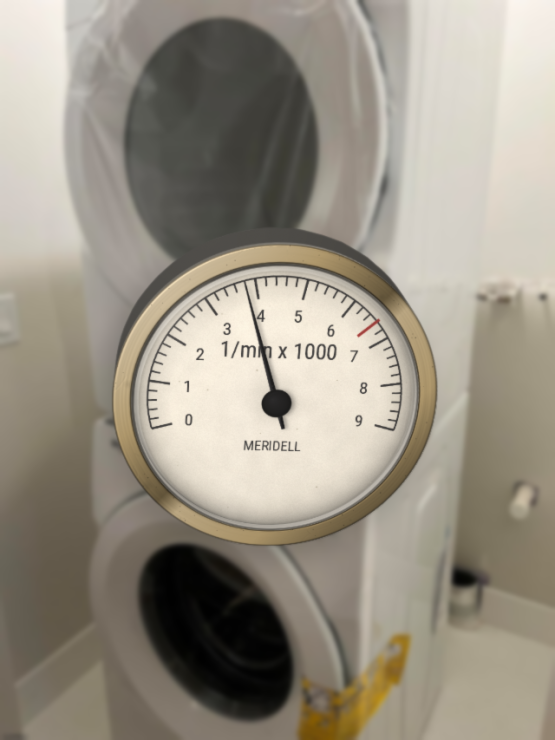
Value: 3800 rpm
